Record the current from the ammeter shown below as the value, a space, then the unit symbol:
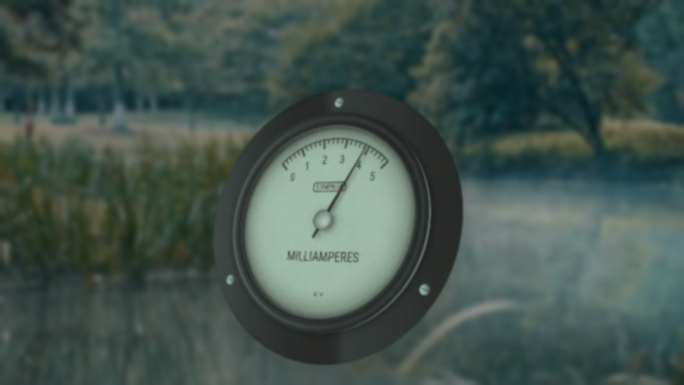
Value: 4 mA
